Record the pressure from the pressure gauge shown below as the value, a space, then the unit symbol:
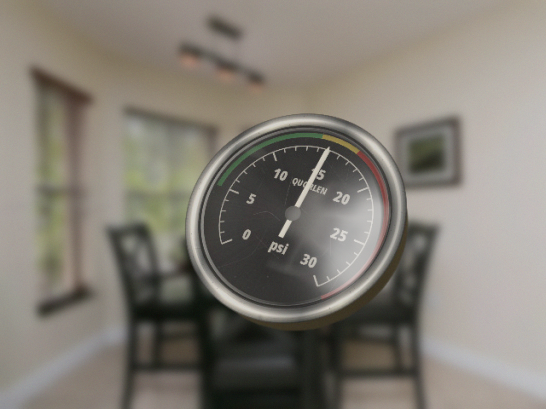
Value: 15 psi
